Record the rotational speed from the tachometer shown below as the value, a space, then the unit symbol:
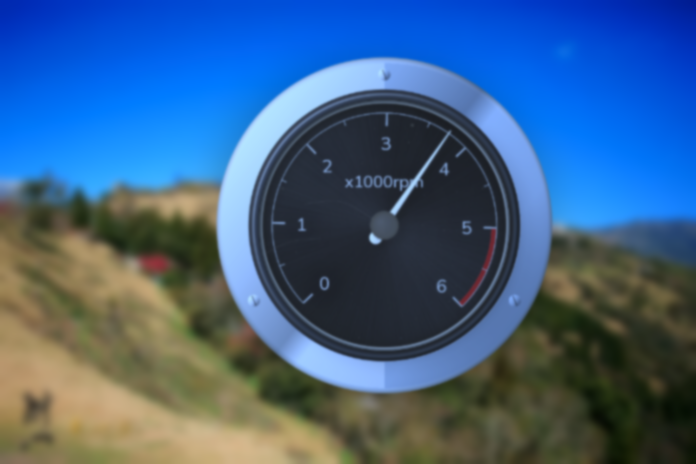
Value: 3750 rpm
